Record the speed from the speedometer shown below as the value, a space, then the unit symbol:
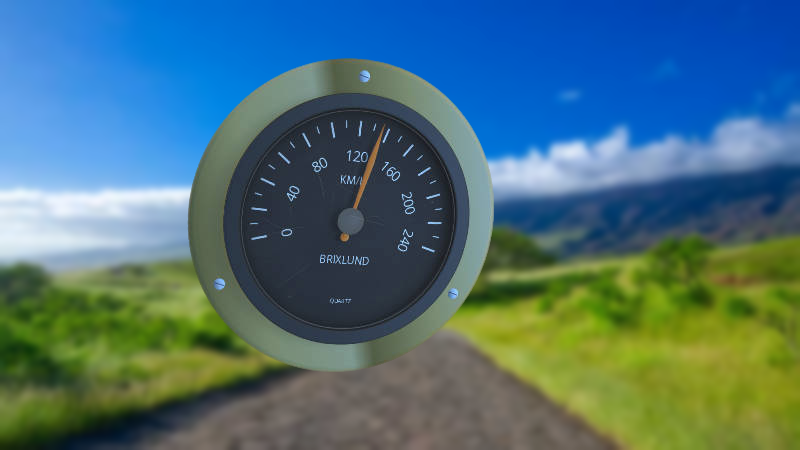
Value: 135 km/h
